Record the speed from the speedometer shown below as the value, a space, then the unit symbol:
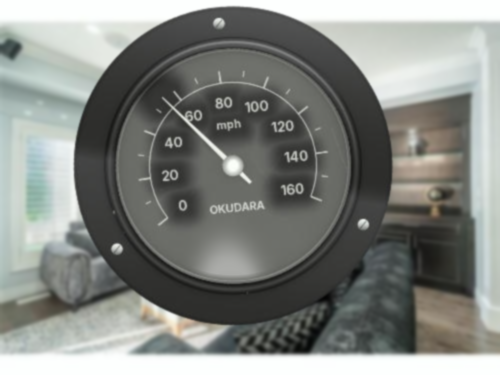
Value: 55 mph
